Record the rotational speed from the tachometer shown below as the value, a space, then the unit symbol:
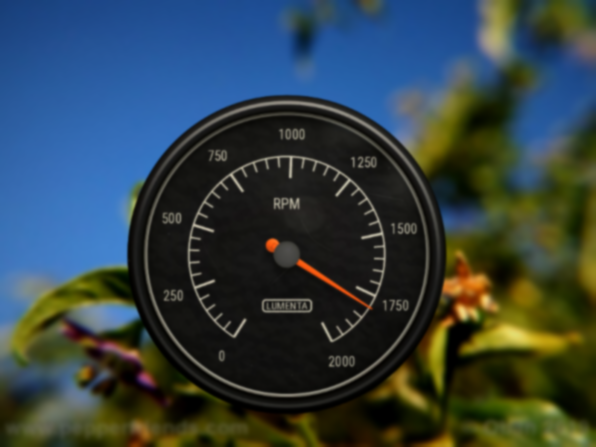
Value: 1800 rpm
